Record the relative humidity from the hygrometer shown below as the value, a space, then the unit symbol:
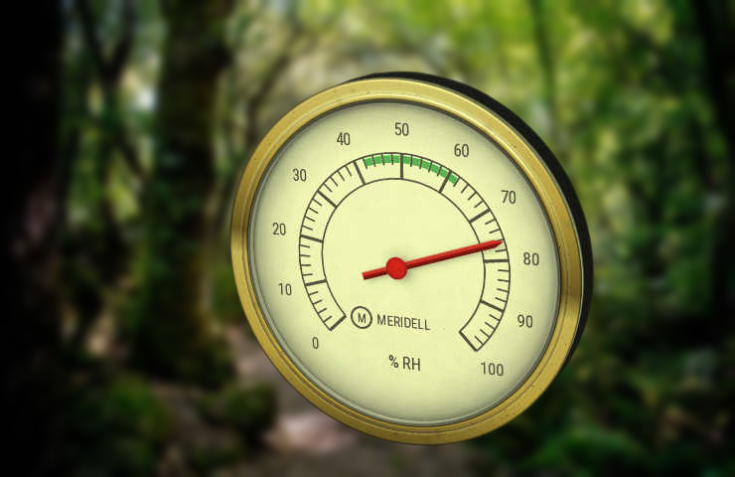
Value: 76 %
